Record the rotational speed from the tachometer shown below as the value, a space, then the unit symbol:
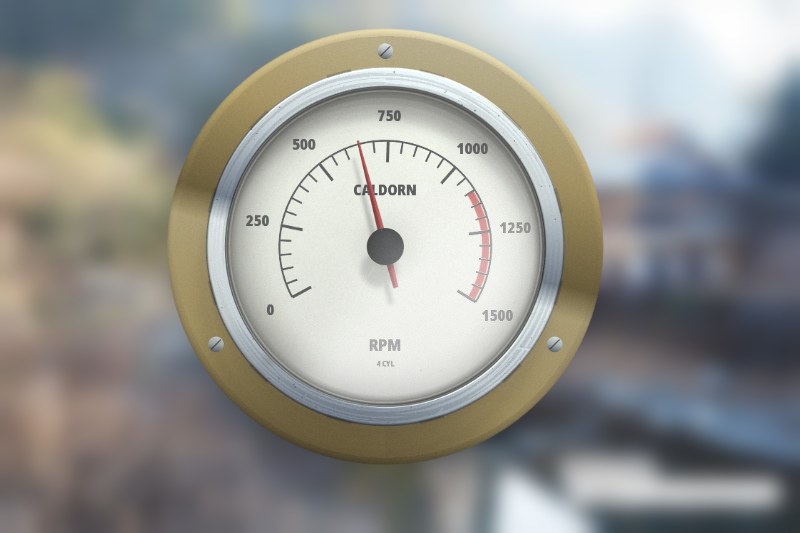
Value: 650 rpm
